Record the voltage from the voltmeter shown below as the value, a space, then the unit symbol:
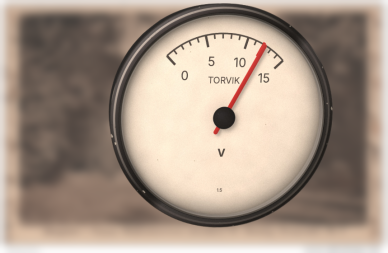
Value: 12 V
